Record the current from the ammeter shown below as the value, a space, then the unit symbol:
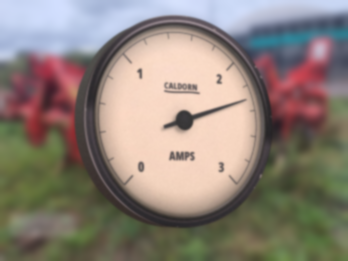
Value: 2.3 A
